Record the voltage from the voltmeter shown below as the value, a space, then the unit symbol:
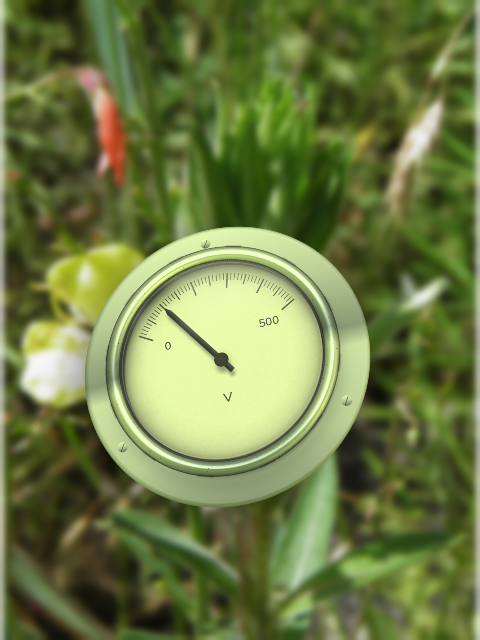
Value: 100 V
